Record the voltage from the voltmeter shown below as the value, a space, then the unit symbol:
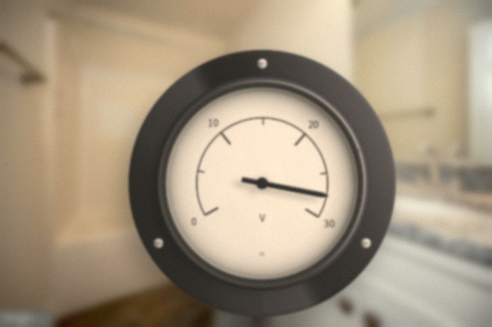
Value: 27.5 V
